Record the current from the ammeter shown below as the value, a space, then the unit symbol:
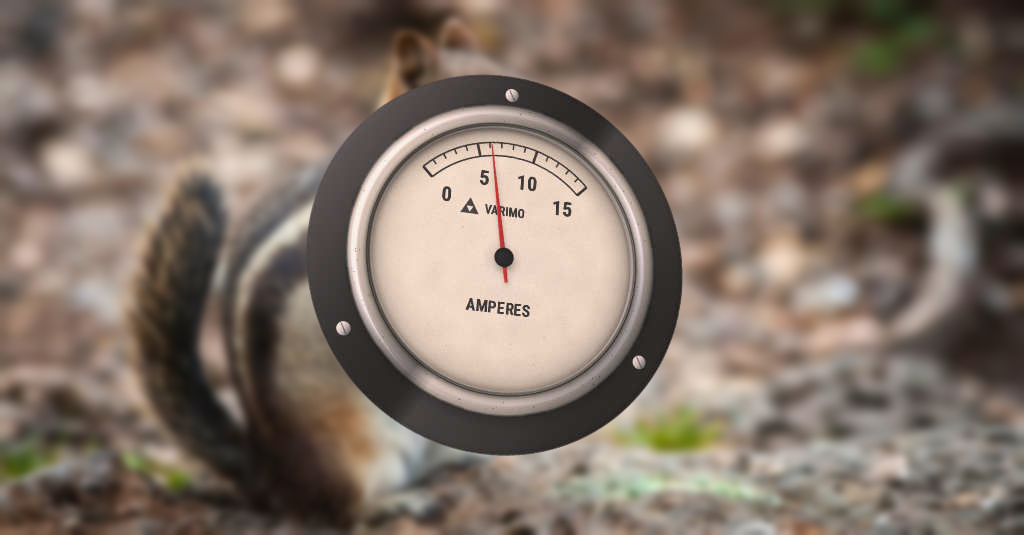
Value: 6 A
